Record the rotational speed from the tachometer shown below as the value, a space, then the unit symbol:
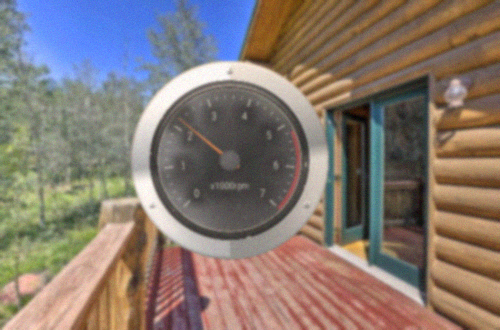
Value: 2200 rpm
